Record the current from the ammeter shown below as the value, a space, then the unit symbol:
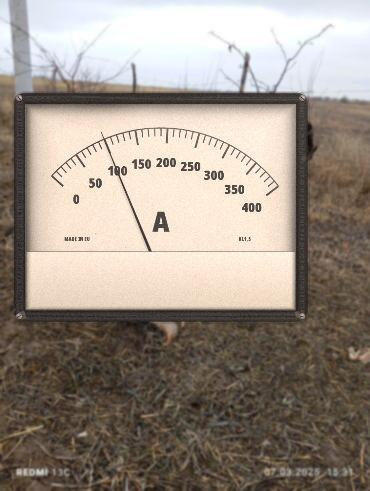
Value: 100 A
